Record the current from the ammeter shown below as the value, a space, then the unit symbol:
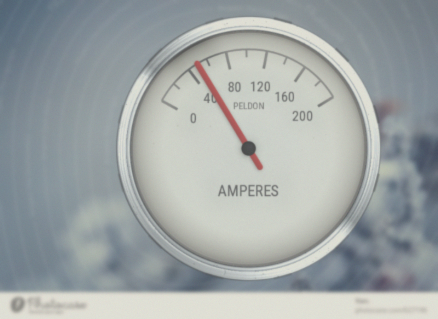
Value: 50 A
